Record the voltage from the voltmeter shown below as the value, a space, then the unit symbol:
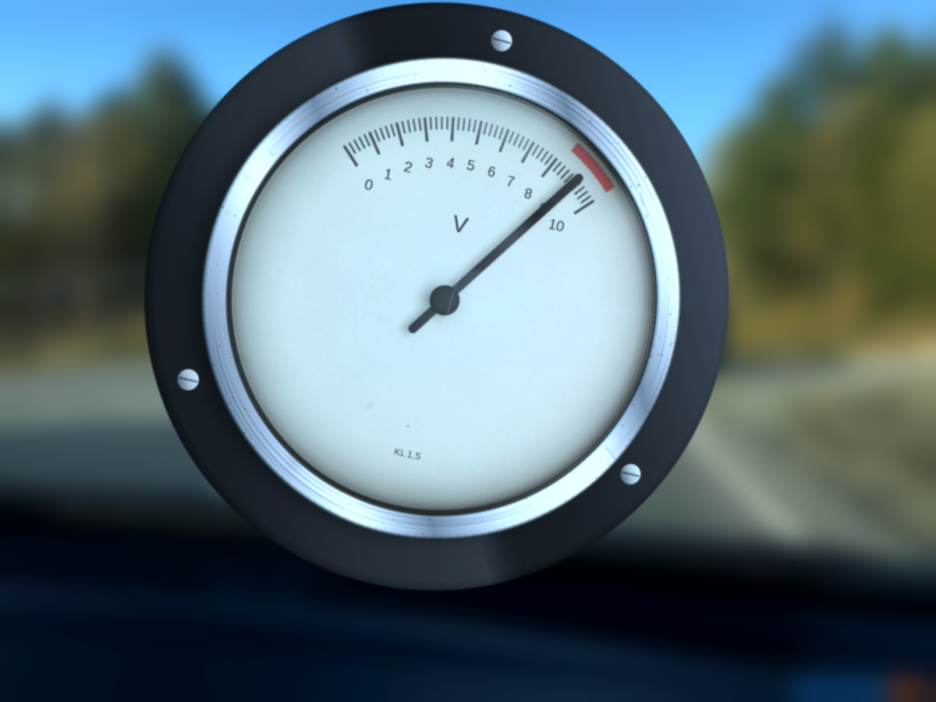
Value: 9 V
